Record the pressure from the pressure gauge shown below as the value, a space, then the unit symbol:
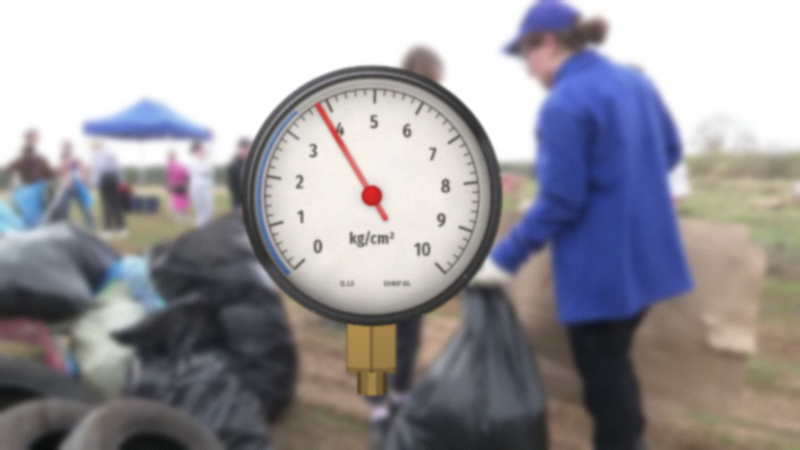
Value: 3.8 kg/cm²
